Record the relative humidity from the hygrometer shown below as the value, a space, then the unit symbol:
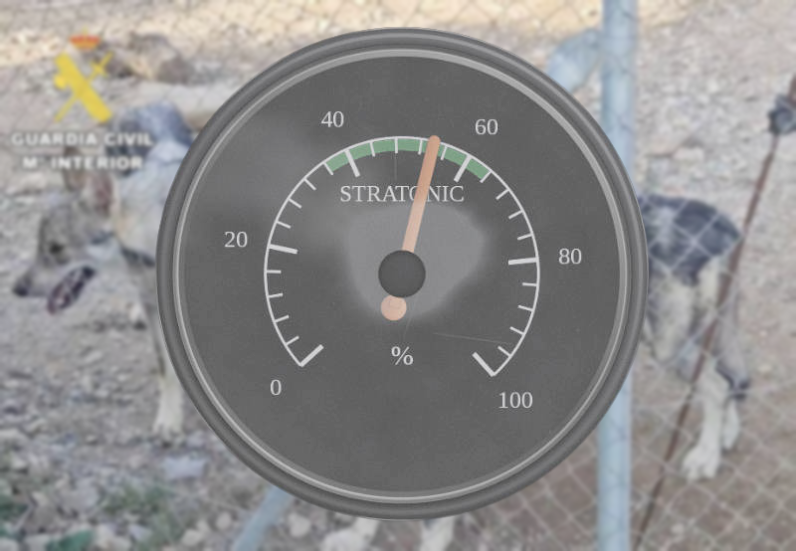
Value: 54 %
